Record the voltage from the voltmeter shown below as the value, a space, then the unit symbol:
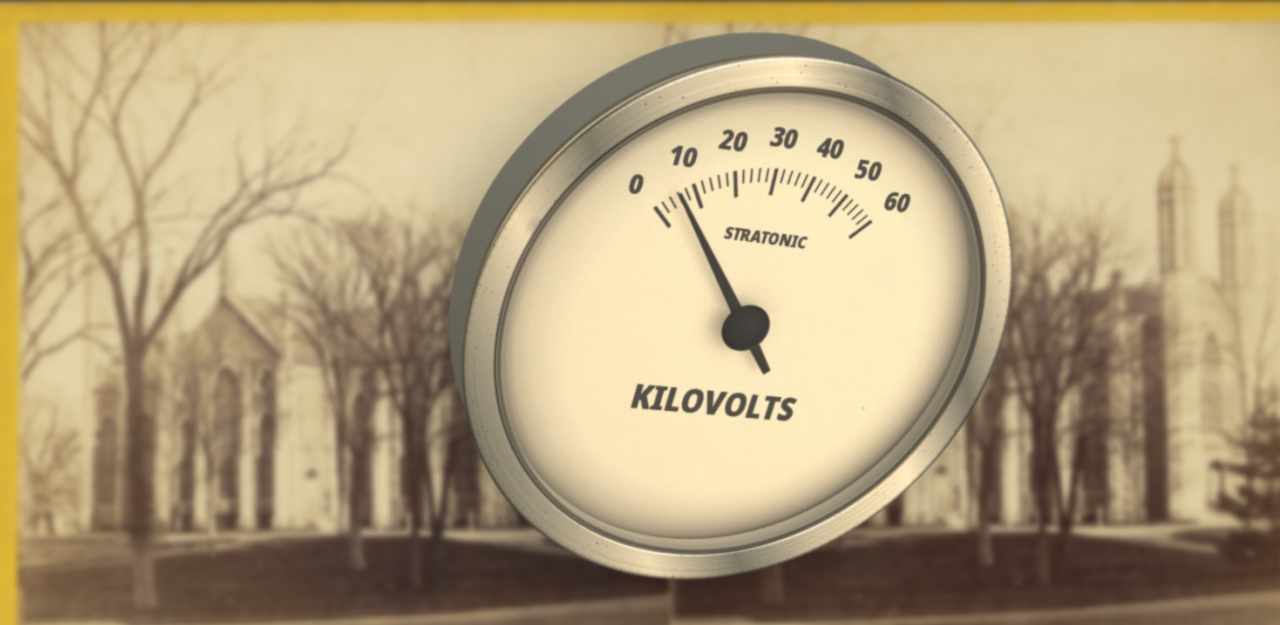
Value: 6 kV
